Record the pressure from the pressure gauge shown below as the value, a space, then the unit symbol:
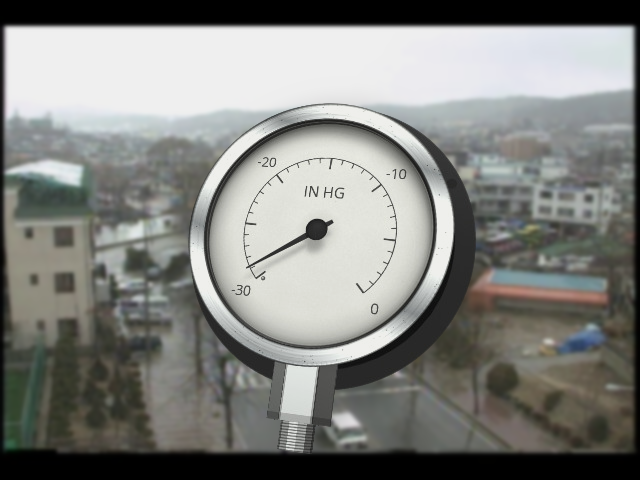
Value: -29 inHg
